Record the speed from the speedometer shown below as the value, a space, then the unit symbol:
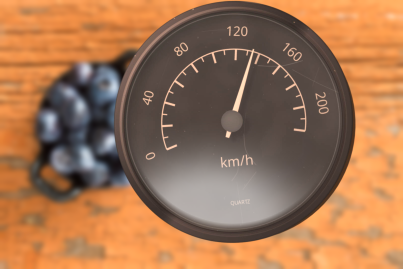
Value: 135 km/h
